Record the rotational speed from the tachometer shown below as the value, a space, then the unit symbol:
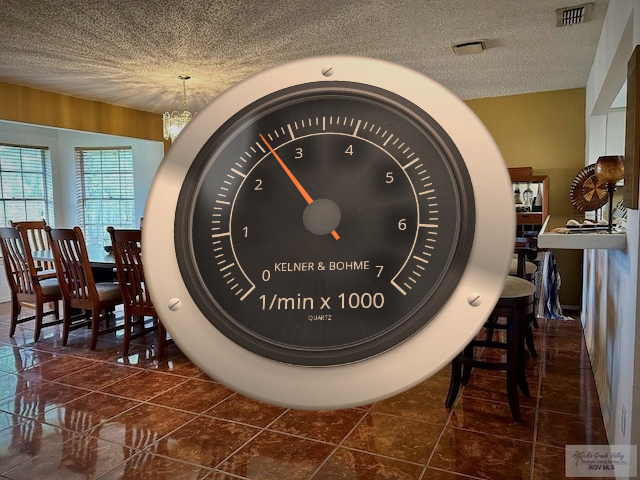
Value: 2600 rpm
